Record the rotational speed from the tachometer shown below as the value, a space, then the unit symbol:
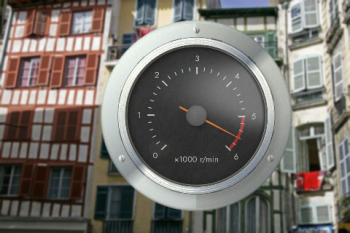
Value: 5600 rpm
